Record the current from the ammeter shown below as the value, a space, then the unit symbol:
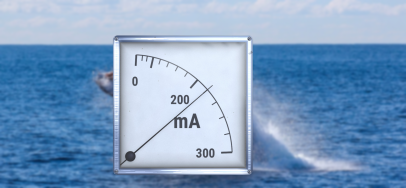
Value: 220 mA
